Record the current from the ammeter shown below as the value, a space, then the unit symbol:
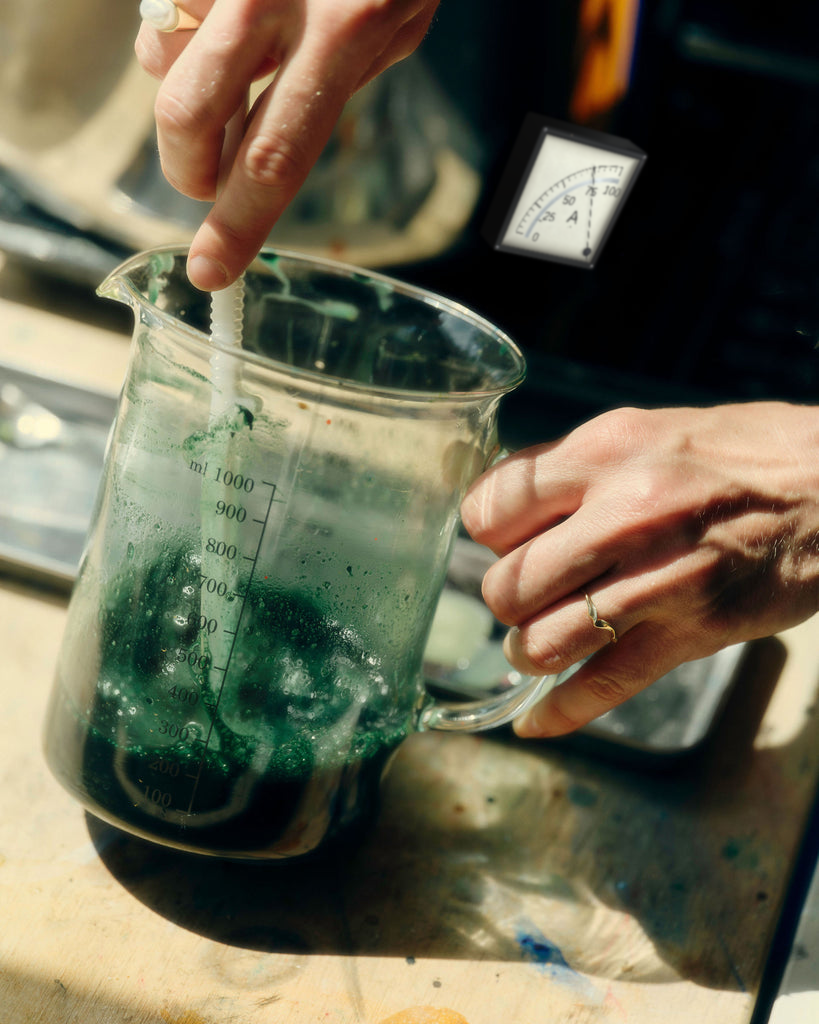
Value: 75 A
